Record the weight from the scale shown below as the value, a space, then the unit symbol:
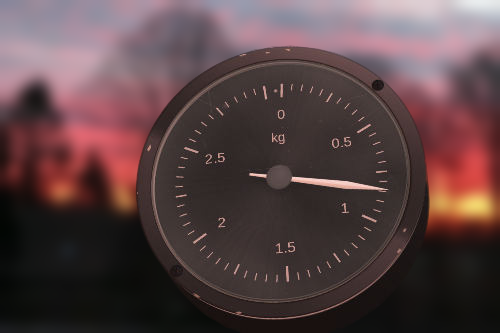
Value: 0.85 kg
